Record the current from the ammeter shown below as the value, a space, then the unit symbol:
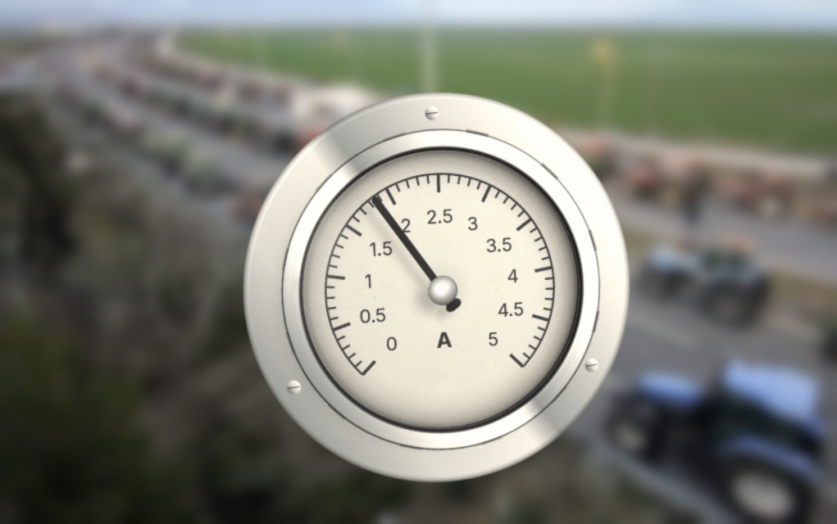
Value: 1.85 A
